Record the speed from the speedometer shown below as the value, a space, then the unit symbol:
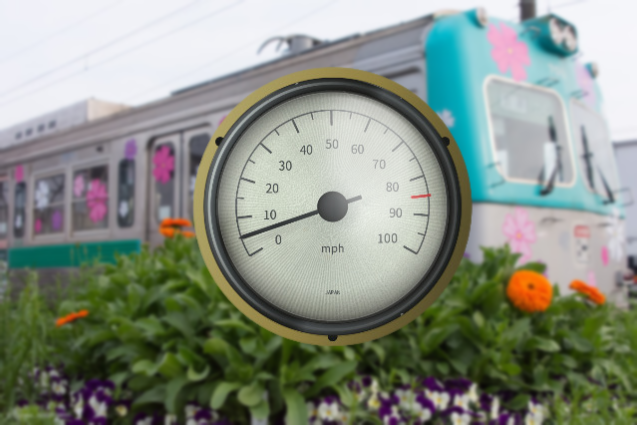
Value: 5 mph
